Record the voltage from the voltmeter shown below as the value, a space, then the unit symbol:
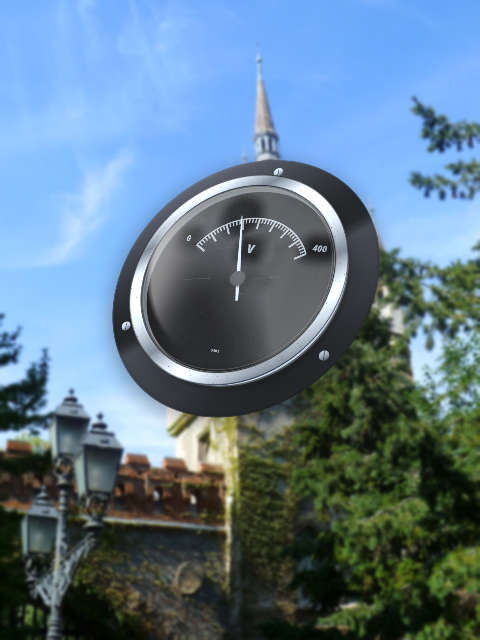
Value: 150 V
